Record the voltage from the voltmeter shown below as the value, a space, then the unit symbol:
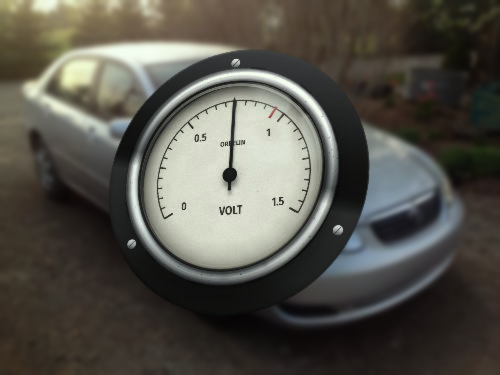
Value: 0.75 V
